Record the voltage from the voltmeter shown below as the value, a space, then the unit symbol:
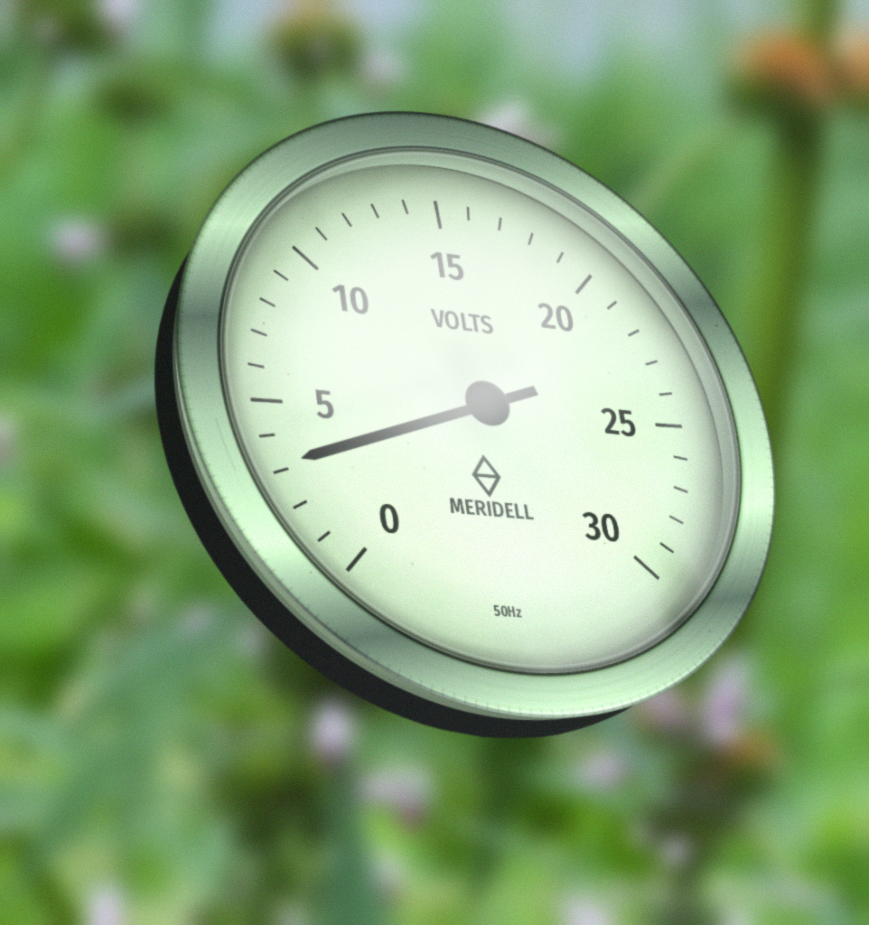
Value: 3 V
